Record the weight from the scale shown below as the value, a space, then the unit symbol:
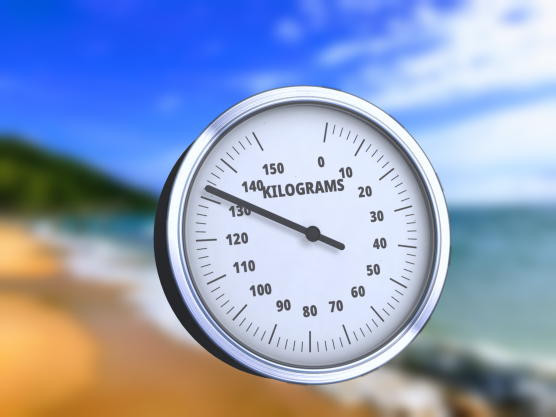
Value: 132 kg
